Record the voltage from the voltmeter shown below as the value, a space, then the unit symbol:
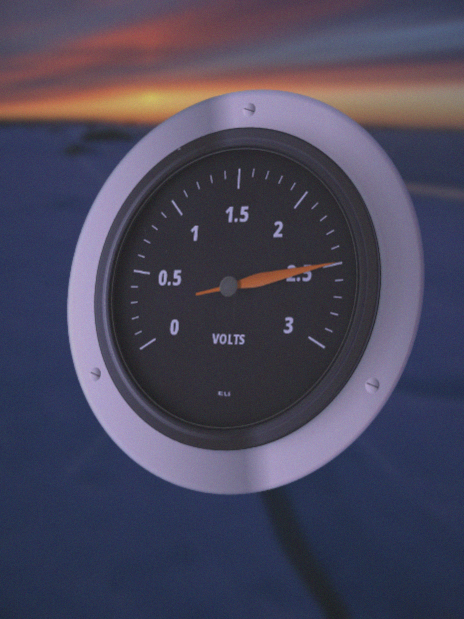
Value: 2.5 V
